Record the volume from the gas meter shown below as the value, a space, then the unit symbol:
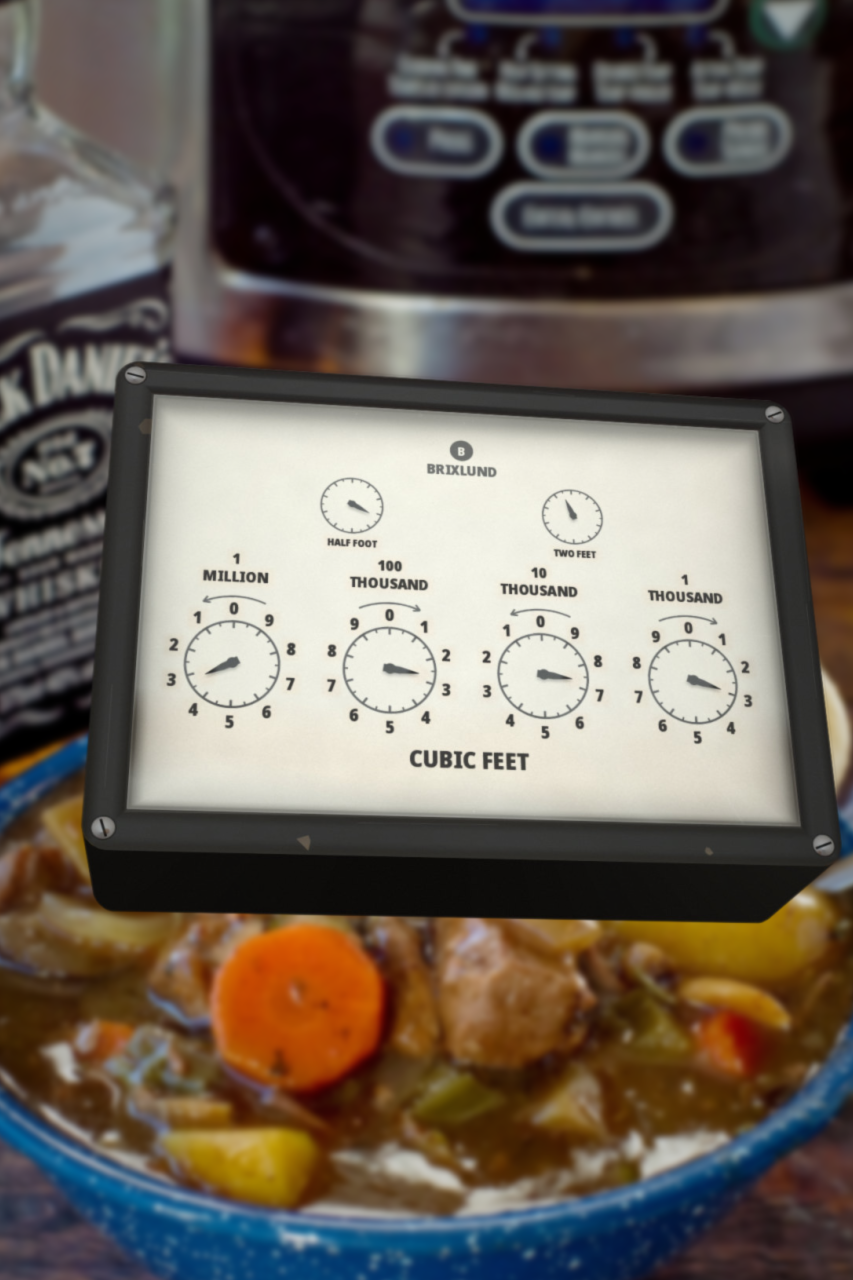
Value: 327300 ft³
